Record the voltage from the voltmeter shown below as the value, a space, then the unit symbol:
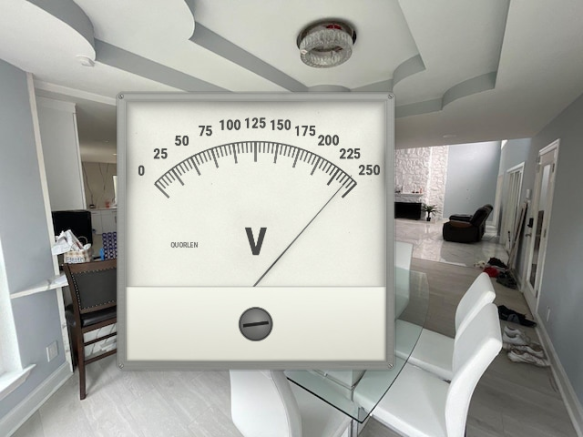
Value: 240 V
